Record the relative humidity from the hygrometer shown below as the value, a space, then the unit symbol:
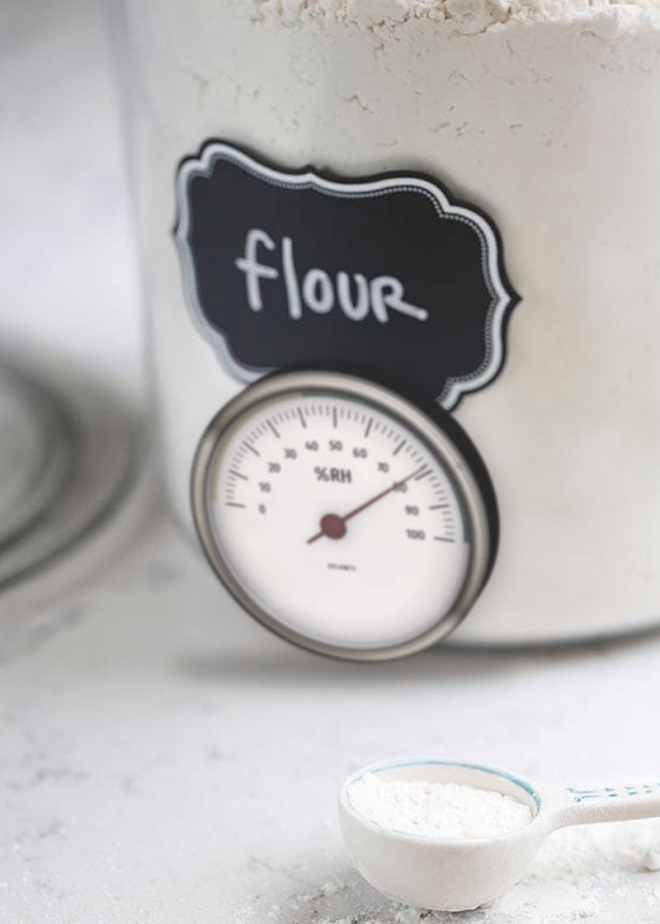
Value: 78 %
